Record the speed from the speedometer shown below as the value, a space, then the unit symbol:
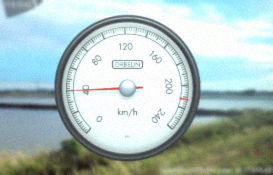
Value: 40 km/h
